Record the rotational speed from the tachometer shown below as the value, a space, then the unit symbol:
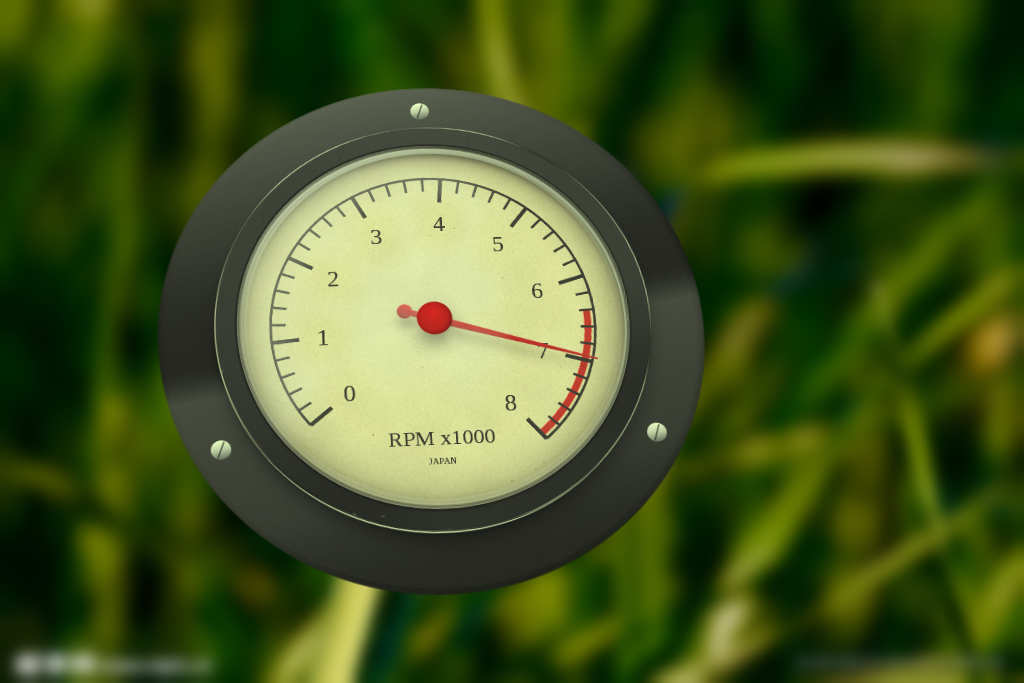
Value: 7000 rpm
